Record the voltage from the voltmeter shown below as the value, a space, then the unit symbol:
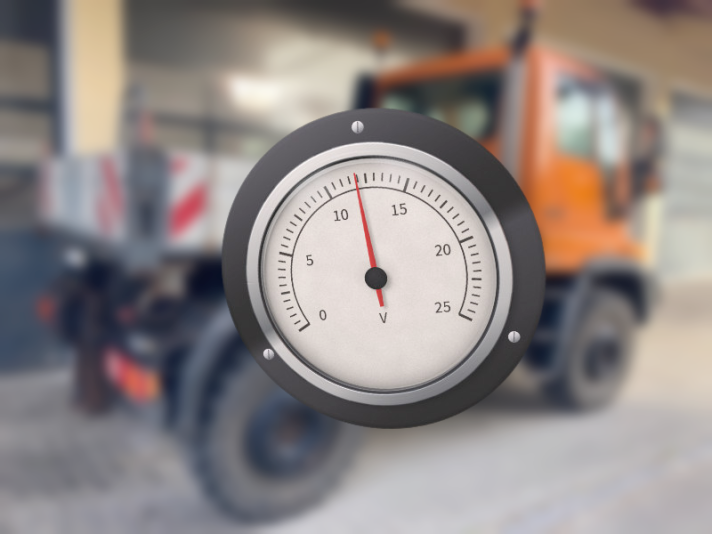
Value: 12 V
